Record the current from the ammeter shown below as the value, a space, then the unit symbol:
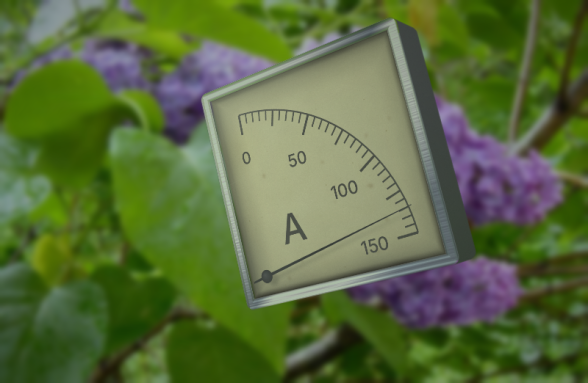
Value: 135 A
